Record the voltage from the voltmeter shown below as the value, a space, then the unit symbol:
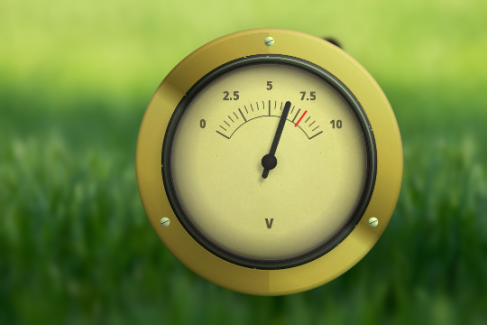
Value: 6.5 V
